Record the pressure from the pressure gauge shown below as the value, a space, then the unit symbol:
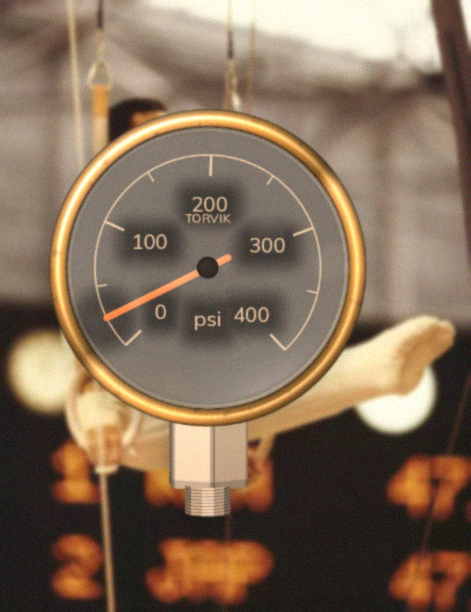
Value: 25 psi
